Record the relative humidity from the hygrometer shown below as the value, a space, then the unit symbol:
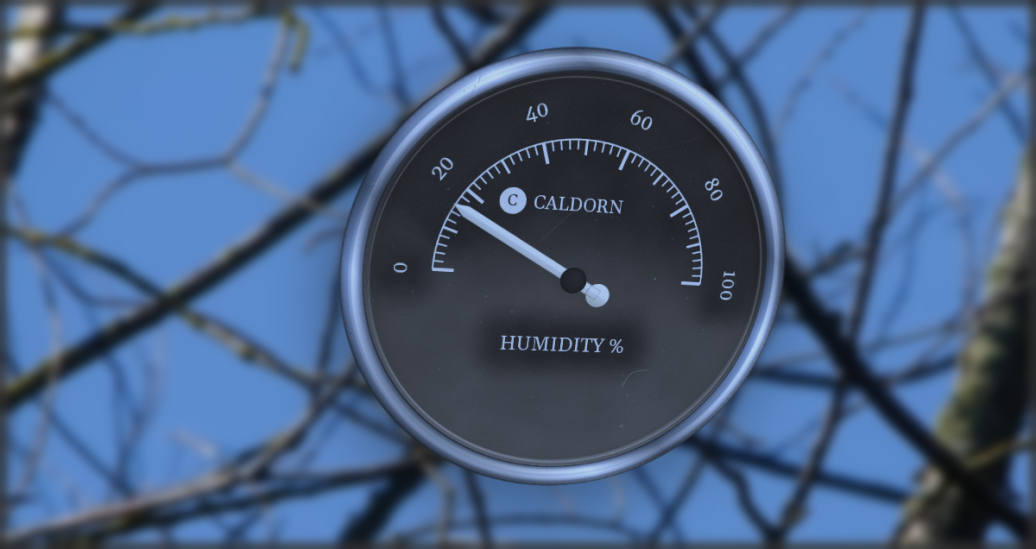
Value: 16 %
